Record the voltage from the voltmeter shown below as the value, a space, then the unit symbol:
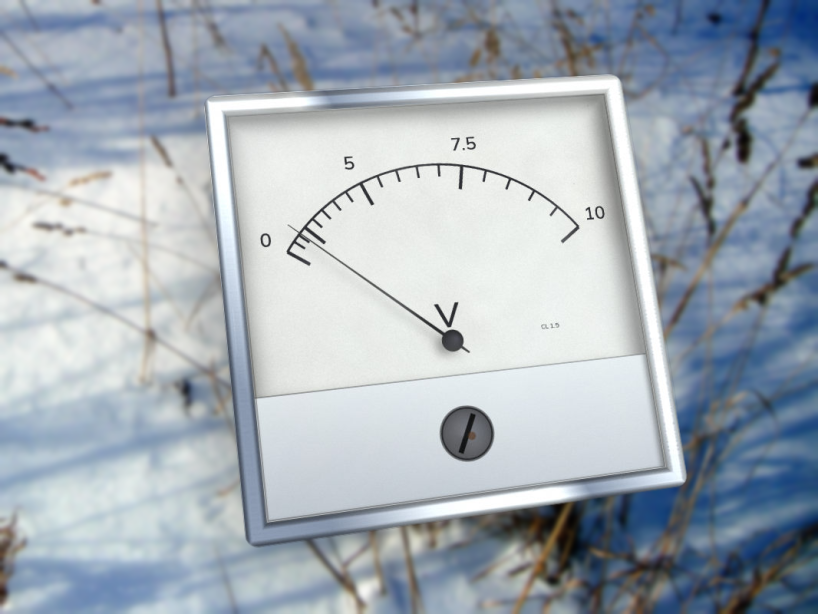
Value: 2 V
